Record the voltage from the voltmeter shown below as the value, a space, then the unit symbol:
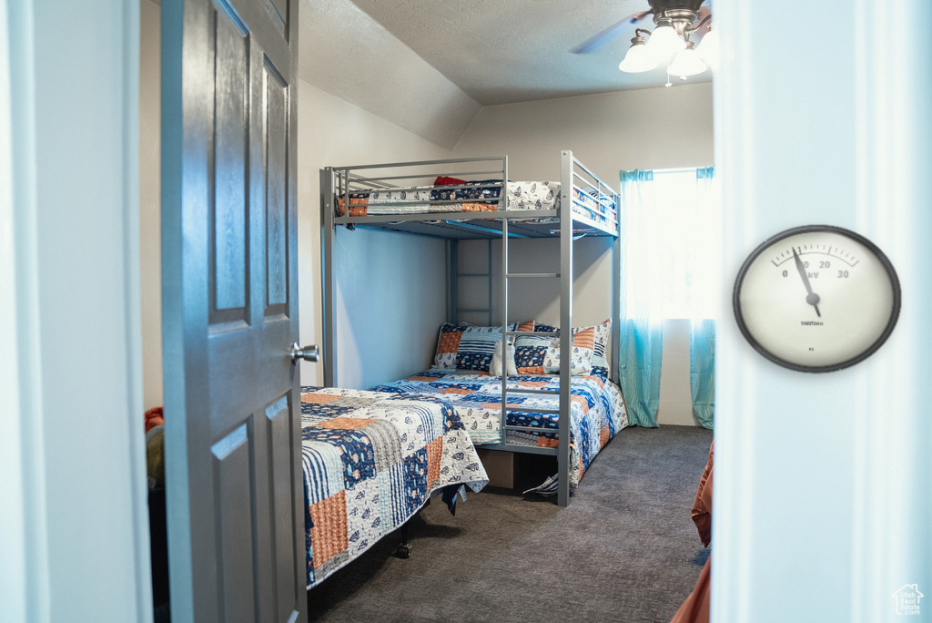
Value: 8 kV
